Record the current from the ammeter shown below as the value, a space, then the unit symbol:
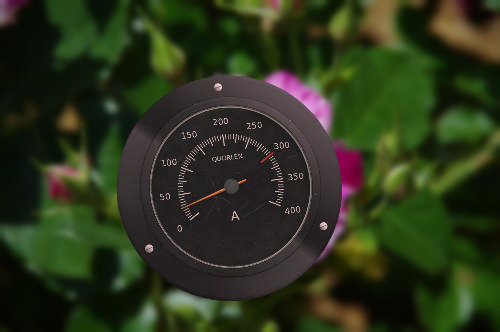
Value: 25 A
